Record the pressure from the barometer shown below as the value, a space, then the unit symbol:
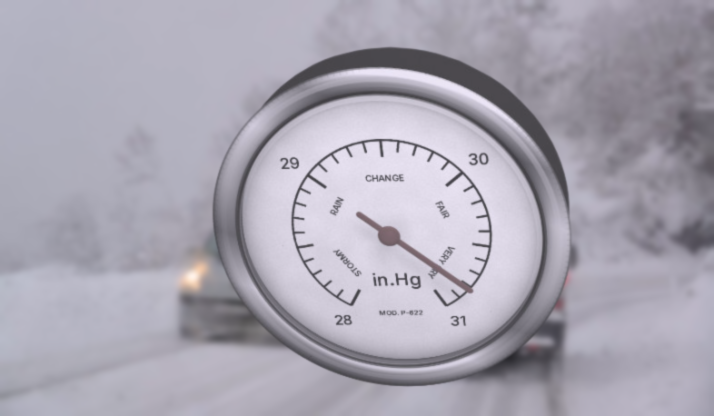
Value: 30.8 inHg
